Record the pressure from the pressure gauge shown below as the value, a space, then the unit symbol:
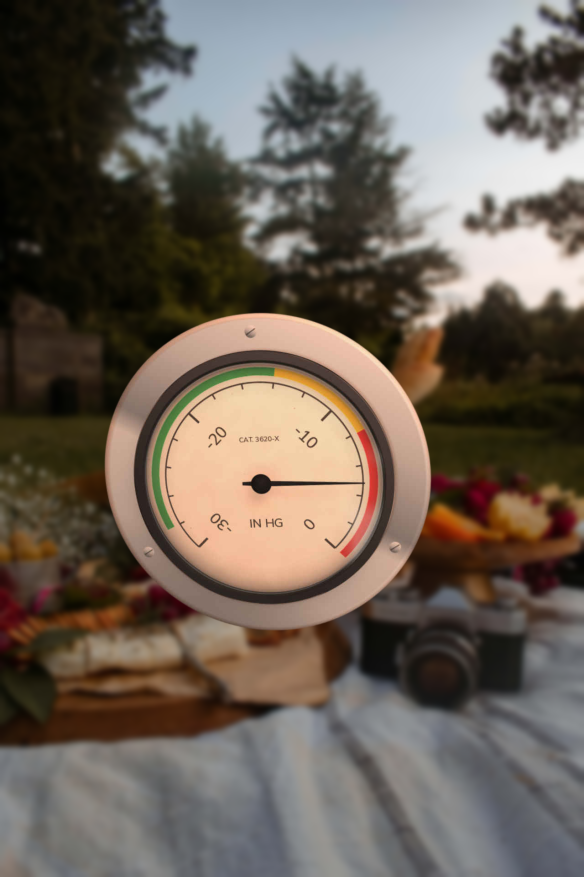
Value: -5 inHg
